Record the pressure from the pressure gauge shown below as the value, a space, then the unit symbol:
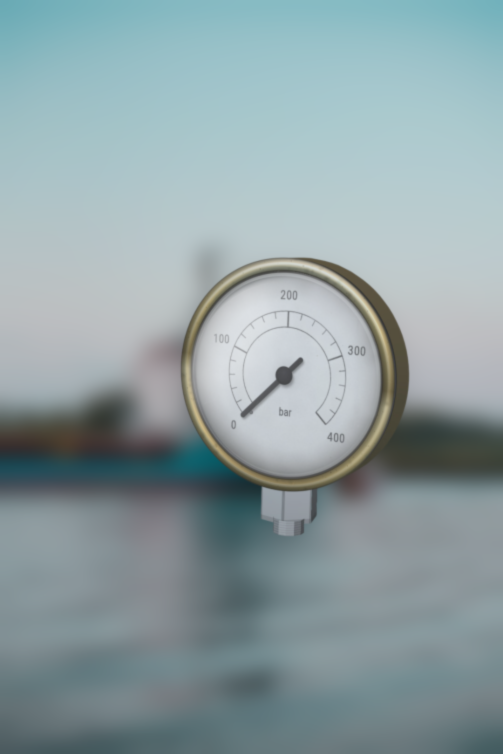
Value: 0 bar
